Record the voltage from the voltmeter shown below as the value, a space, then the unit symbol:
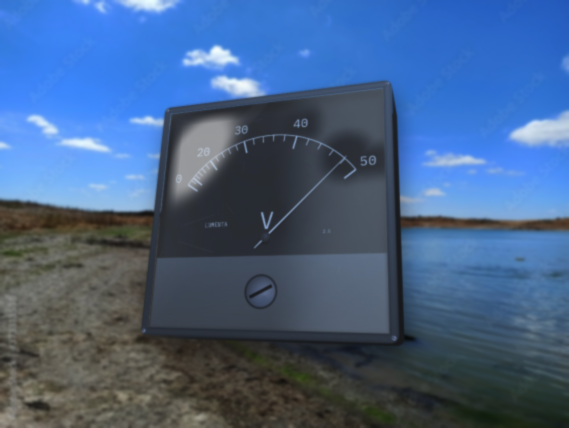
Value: 48 V
